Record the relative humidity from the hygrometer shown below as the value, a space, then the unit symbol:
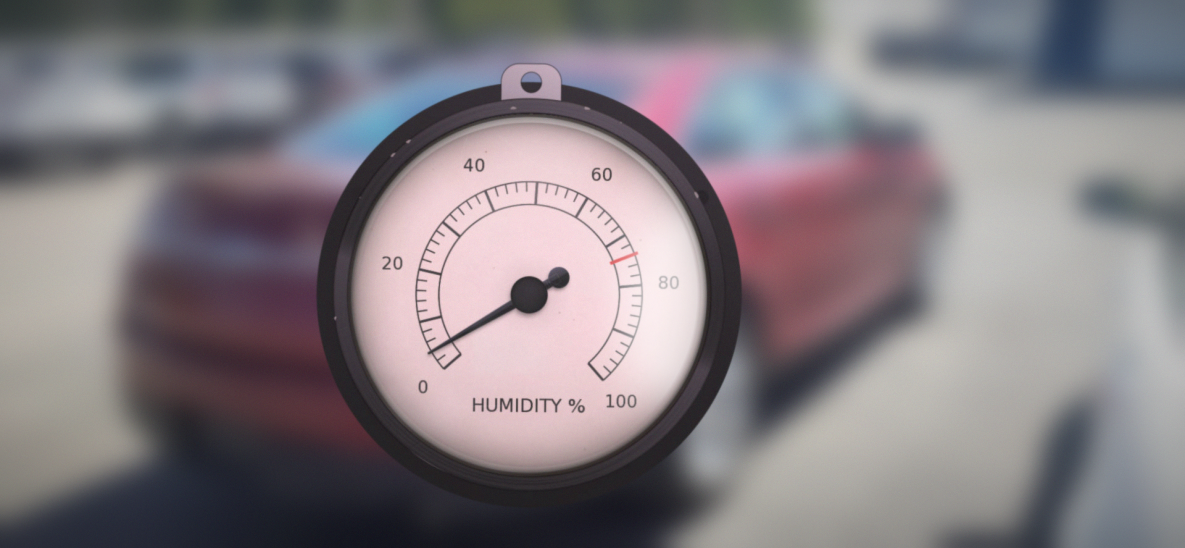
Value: 4 %
